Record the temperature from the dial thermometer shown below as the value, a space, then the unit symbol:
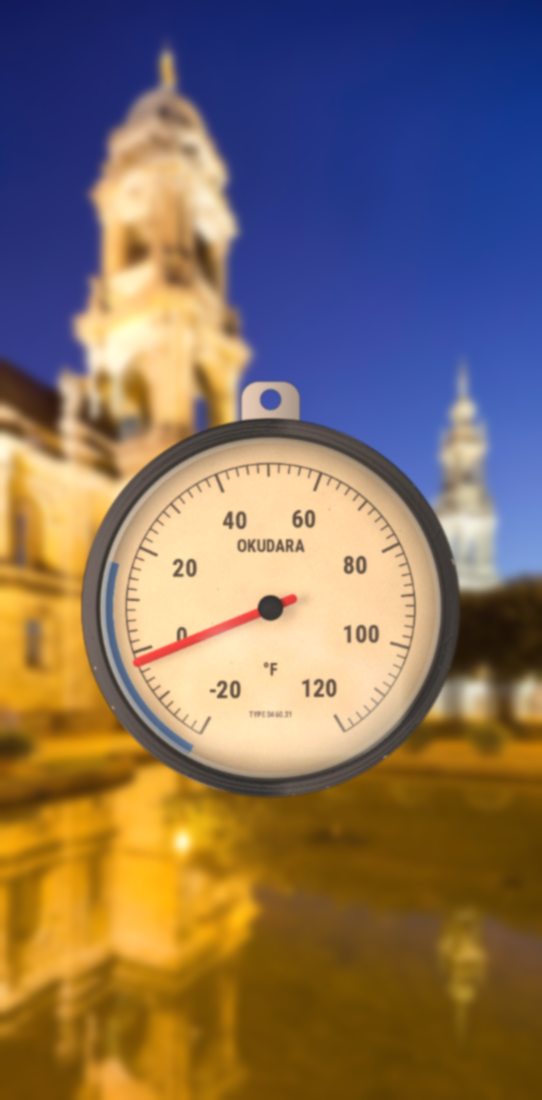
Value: -2 °F
